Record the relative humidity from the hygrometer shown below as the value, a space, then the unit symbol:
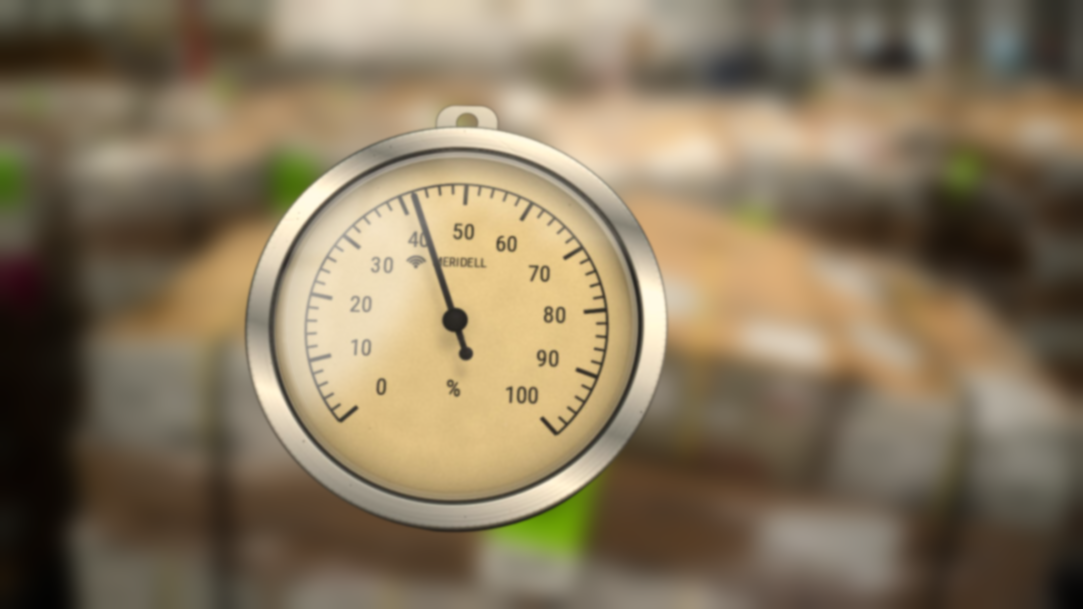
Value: 42 %
